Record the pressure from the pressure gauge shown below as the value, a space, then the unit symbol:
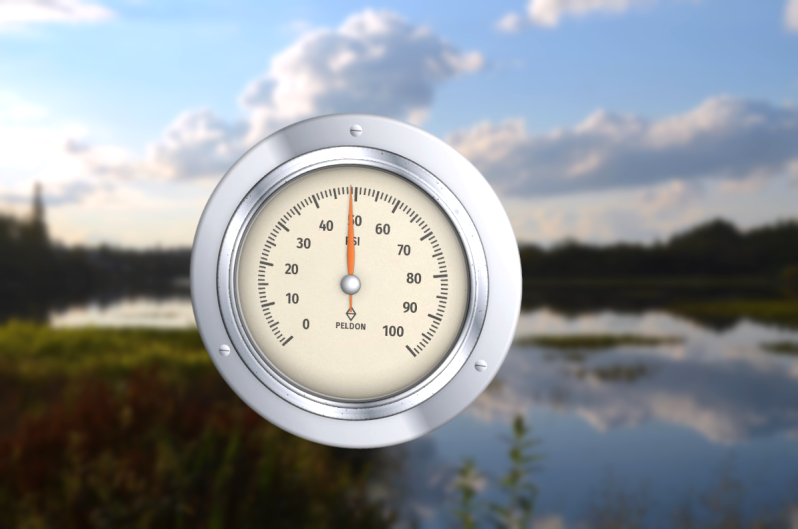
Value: 49 psi
